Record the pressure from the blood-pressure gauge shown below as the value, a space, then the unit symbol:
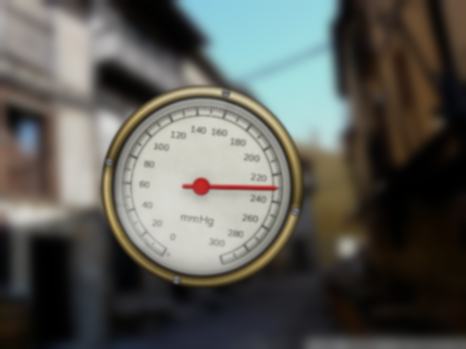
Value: 230 mmHg
